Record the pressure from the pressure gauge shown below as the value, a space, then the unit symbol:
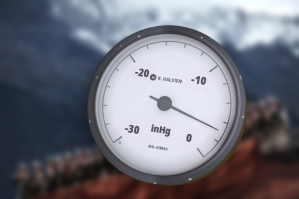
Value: -3 inHg
